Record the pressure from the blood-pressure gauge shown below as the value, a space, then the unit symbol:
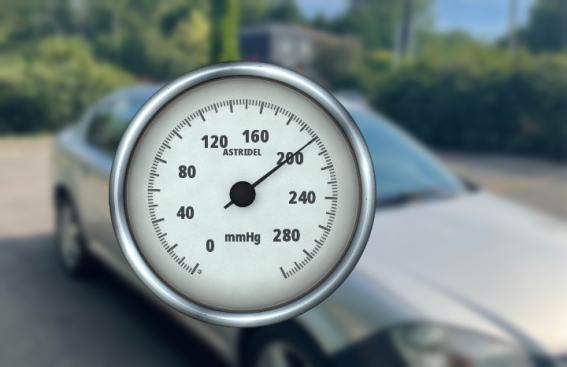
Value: 200 mmHg
